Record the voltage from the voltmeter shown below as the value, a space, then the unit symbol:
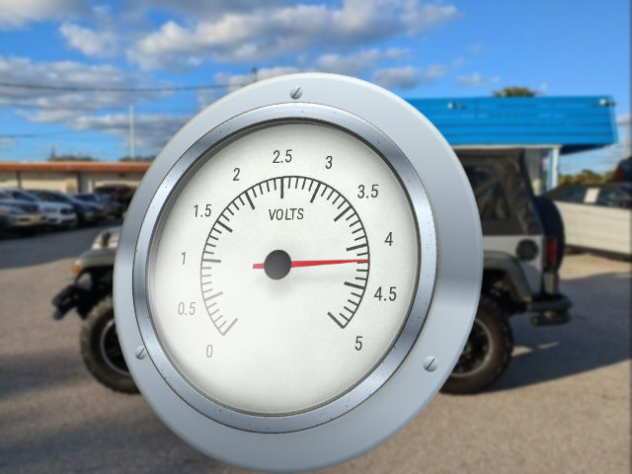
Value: 4.2 V
